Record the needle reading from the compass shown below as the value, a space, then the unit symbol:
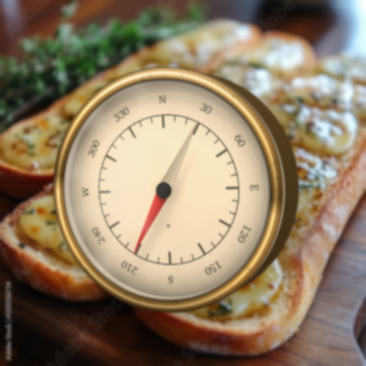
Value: 210 °
